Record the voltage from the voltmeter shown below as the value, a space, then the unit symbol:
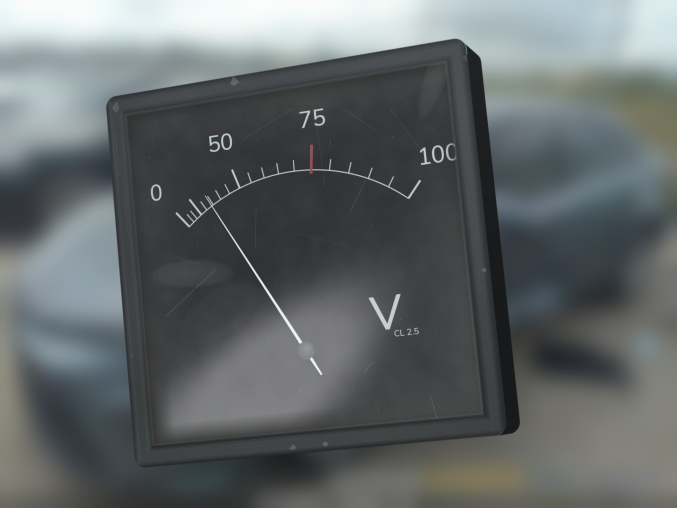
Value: 35 V
